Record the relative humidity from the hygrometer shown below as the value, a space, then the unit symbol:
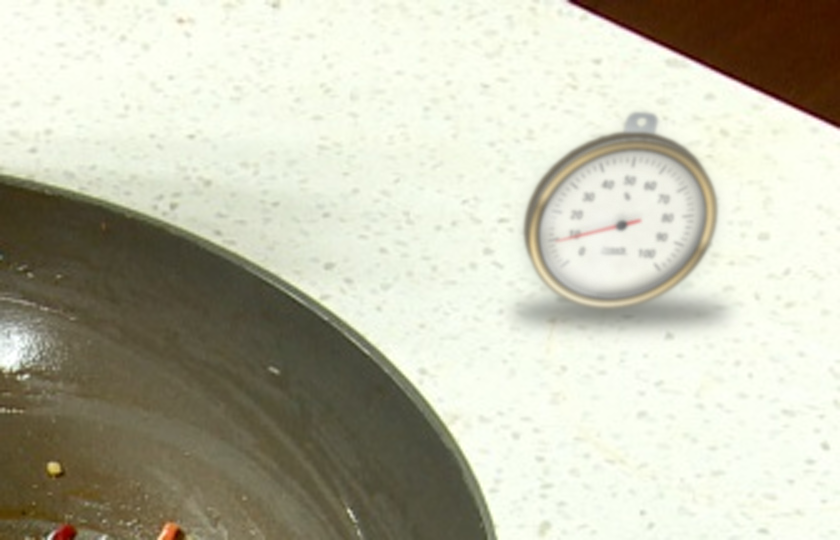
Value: 10 %
